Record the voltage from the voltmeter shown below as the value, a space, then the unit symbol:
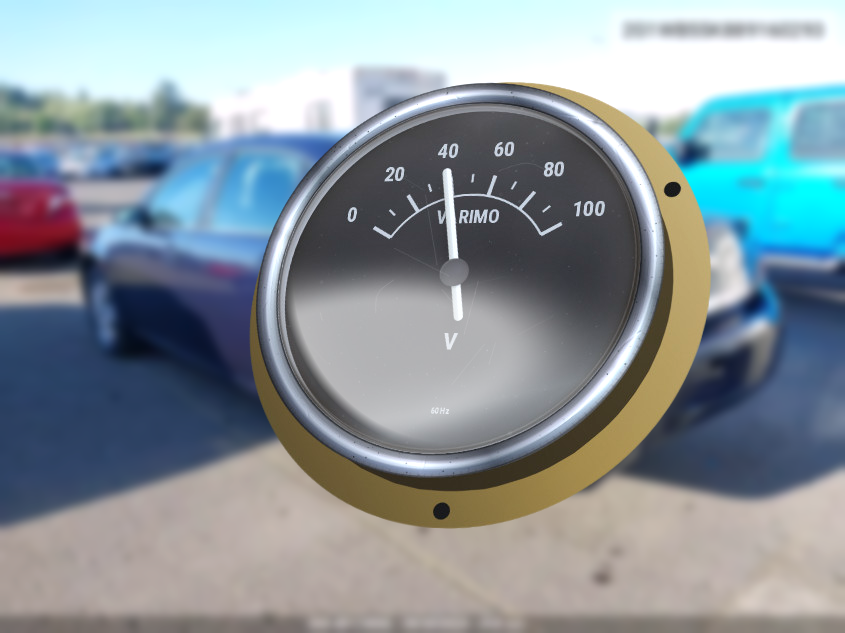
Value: 40 V
